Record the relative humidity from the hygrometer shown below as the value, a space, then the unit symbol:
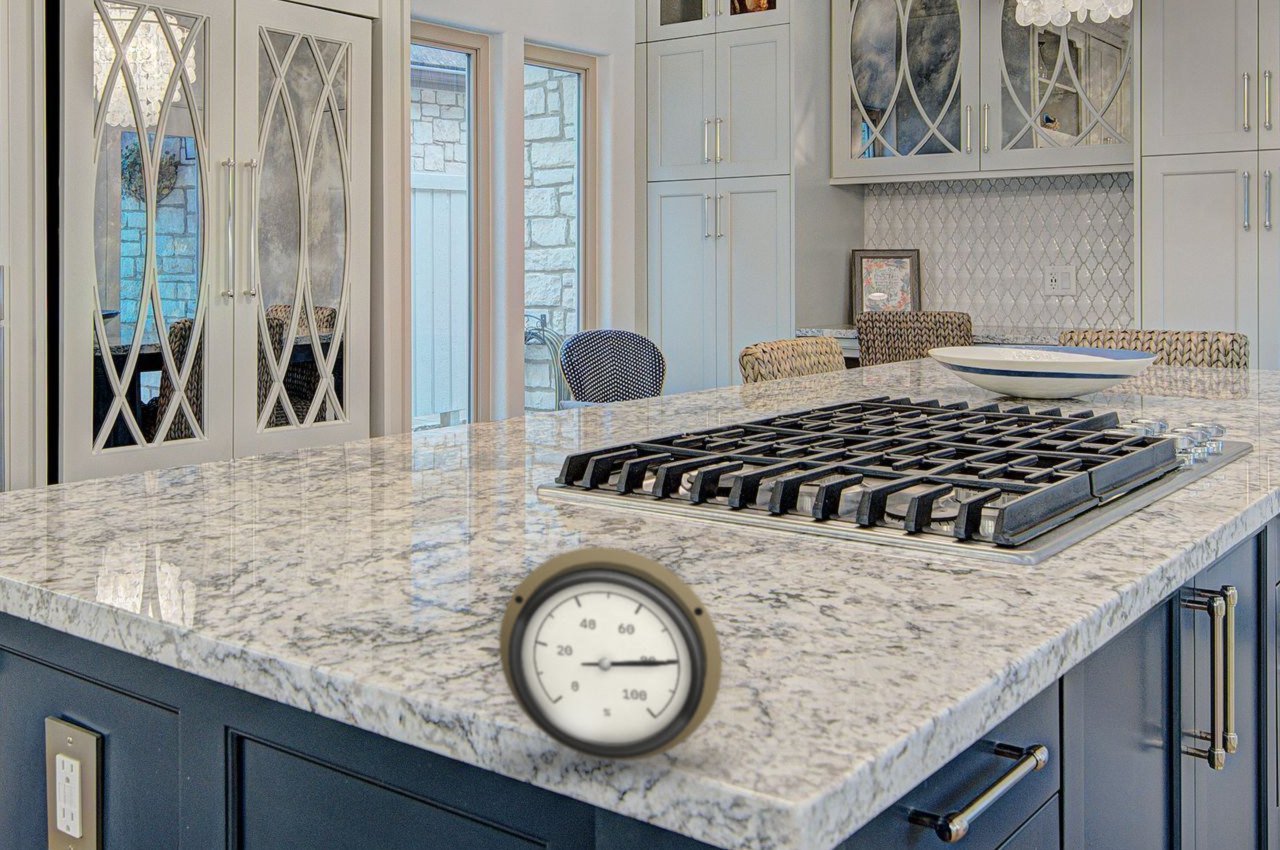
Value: 80 %
